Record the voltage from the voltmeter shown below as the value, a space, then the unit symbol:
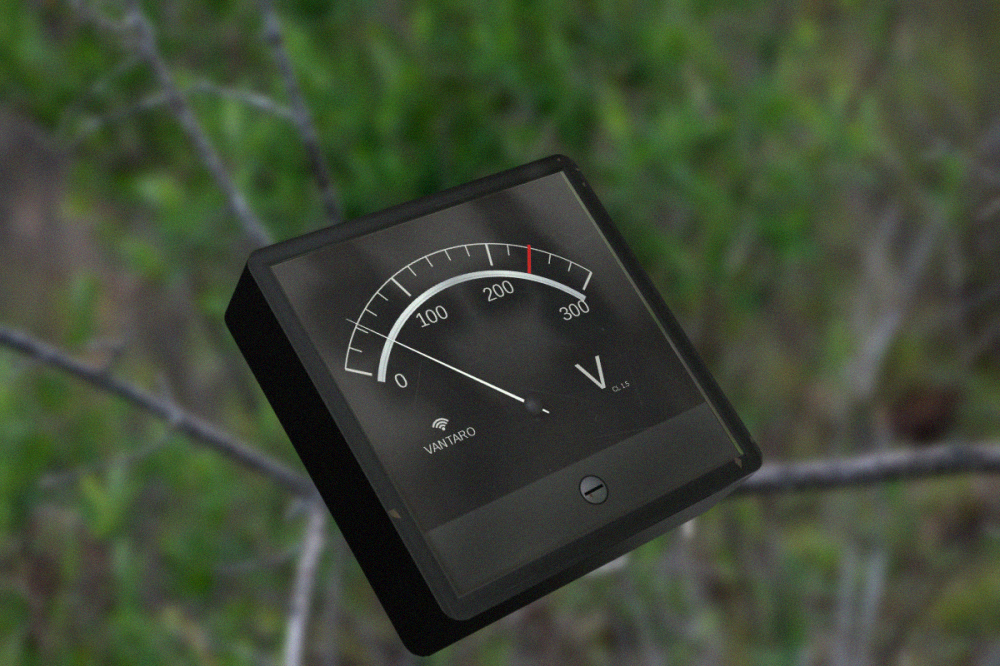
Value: 40 V
